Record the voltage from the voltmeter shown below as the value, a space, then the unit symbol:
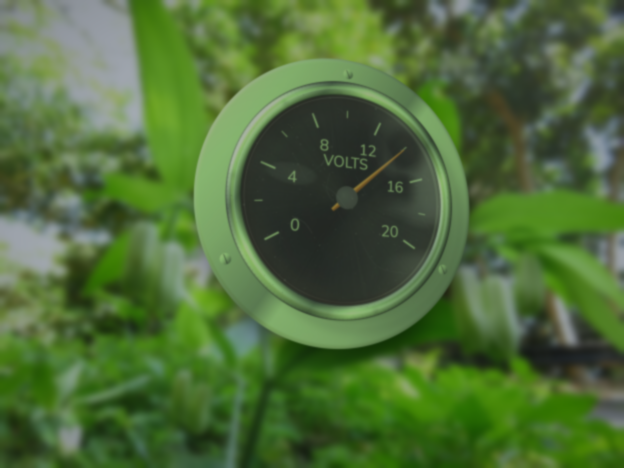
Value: 14 V
